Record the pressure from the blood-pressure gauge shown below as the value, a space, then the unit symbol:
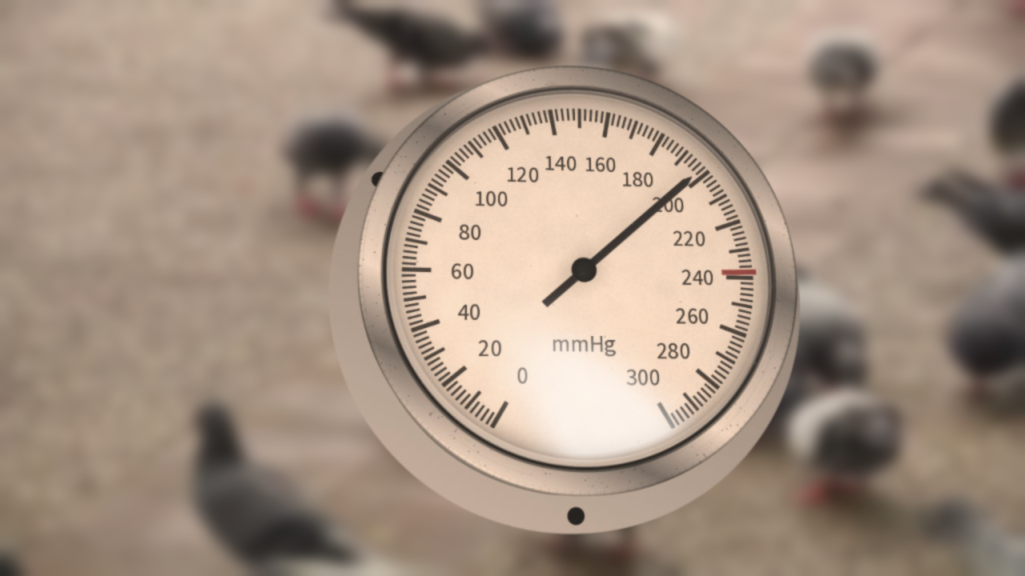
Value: 198 mmHg
